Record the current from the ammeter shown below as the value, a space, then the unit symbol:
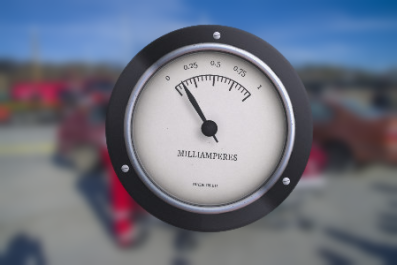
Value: 0.1 mA
